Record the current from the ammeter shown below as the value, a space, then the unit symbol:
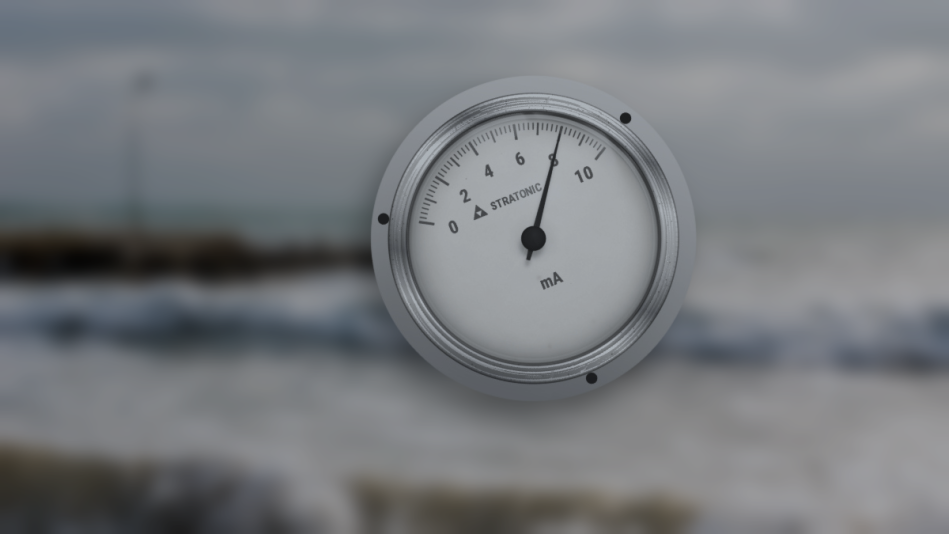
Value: 8 mA
